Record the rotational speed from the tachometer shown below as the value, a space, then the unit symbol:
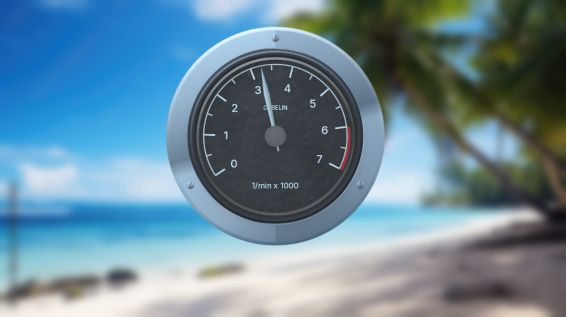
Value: 3250 rpm
